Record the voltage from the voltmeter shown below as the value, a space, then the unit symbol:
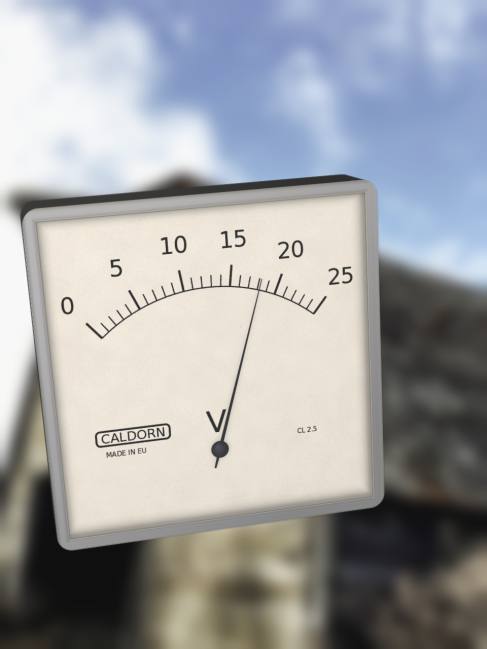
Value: 18 V
